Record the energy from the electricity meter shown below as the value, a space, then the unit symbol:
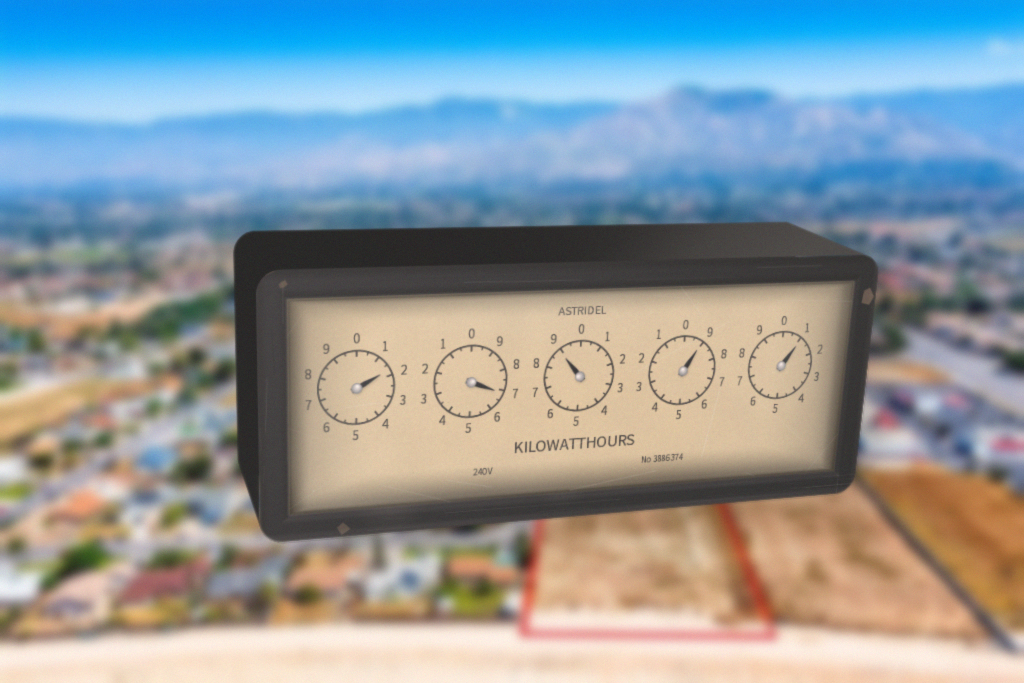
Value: 16891 kWh
